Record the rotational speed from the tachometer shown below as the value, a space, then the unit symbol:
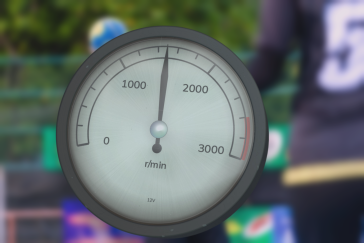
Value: 1500 rpm
